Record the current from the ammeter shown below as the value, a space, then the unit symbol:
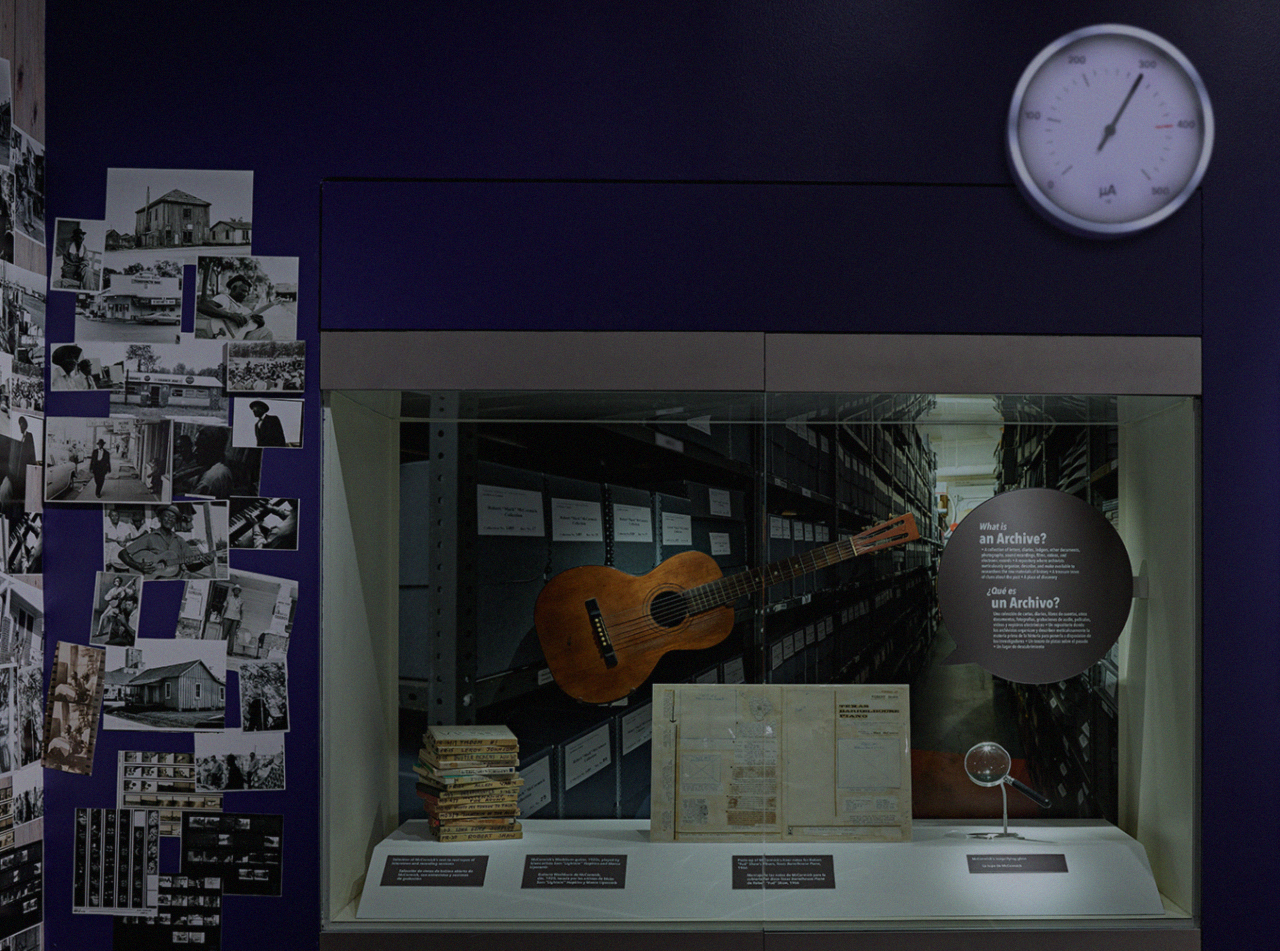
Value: 300 µA
